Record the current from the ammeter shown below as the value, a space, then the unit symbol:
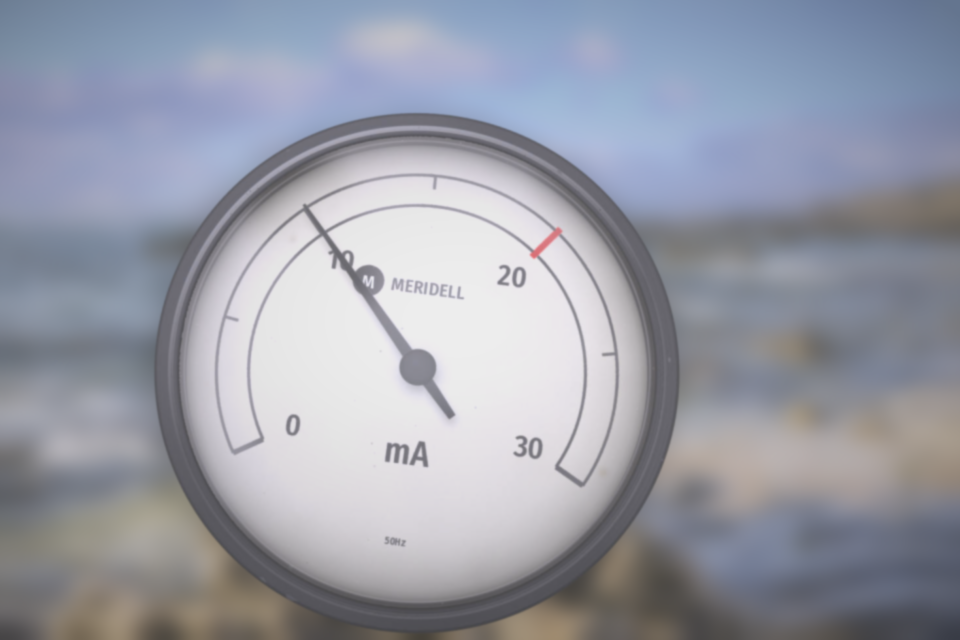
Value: 10 mA
